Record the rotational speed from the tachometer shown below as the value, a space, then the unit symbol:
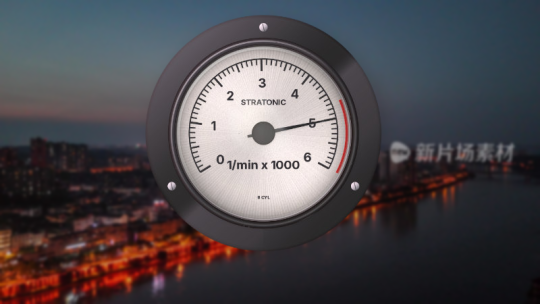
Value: 5000 rpm
